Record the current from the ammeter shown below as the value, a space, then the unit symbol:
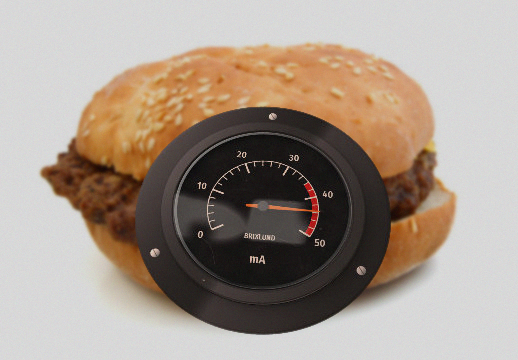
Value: 44 mA
